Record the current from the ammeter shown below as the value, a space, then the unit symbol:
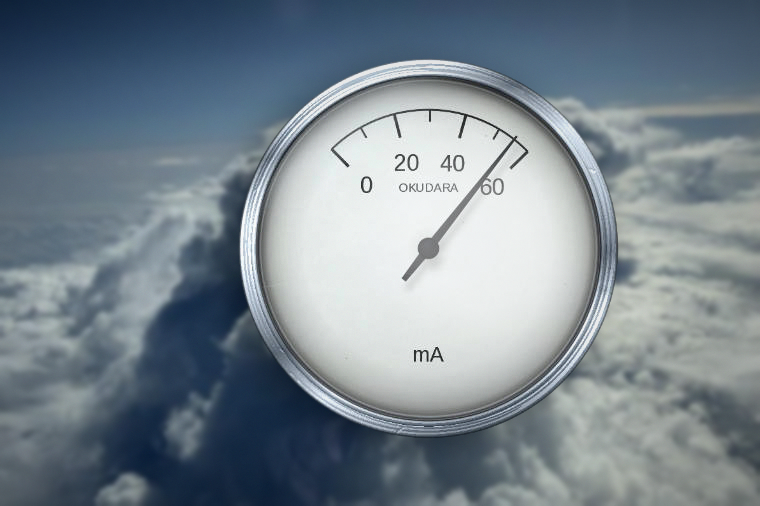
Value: 55 mA
